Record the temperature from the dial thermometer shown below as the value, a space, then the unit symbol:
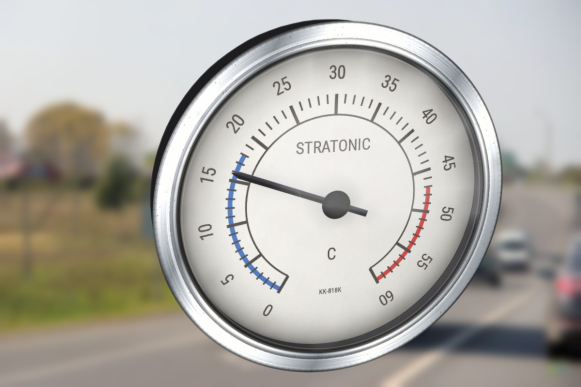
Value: 16 °C
